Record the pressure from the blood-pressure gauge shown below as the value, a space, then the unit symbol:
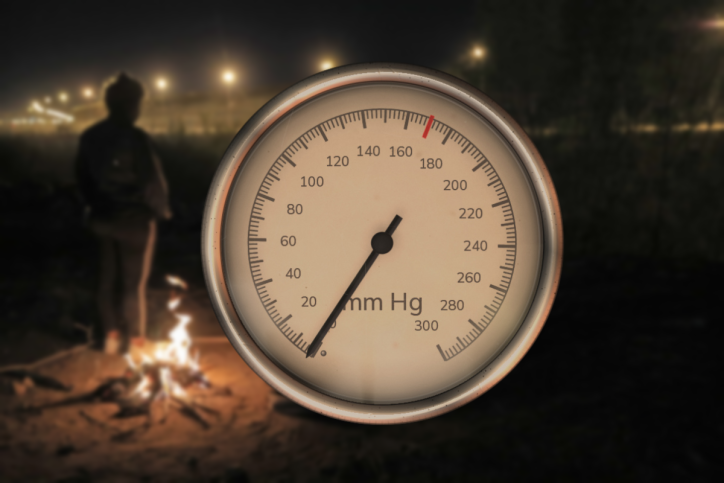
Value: 2 mmHg
